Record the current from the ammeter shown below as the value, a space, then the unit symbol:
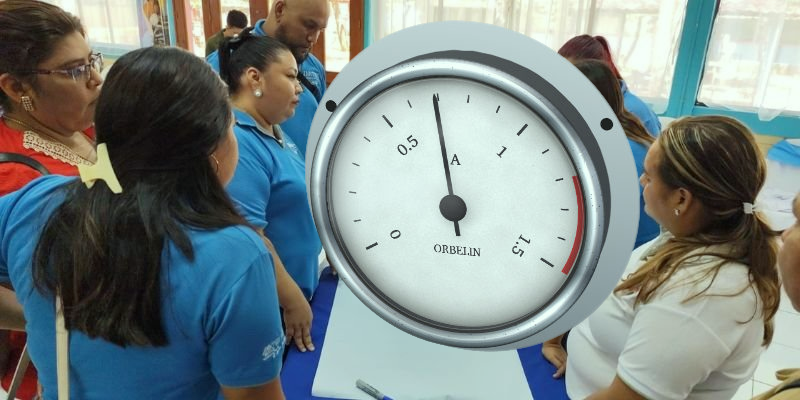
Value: 0.7 A
